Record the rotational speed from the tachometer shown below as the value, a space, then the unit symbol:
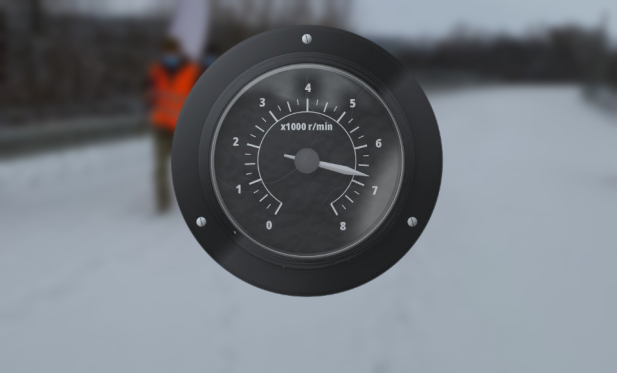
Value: 6750 rpm
